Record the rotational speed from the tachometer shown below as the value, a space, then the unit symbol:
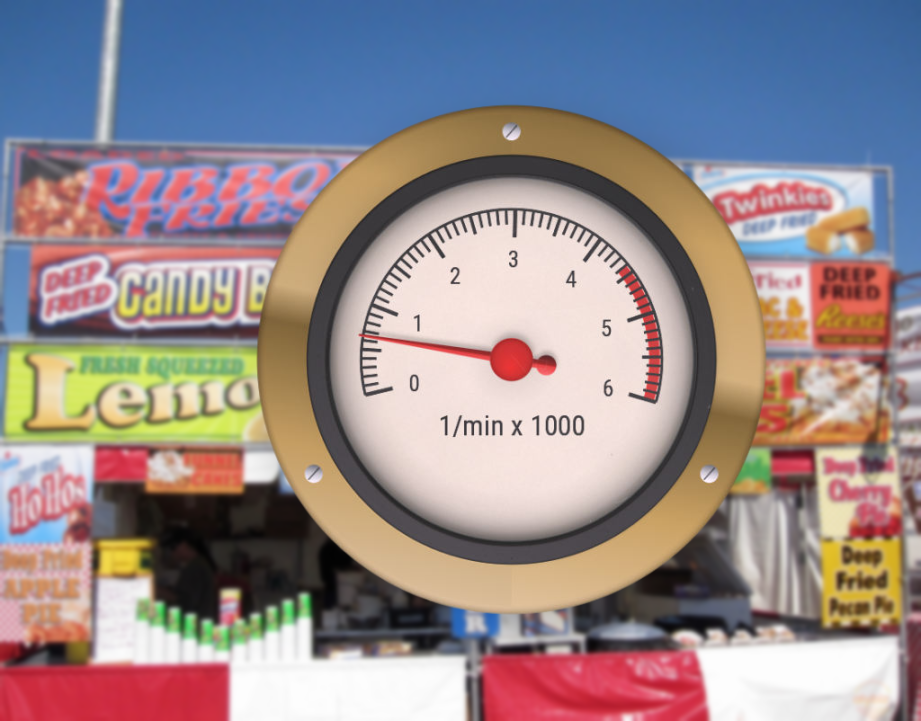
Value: 650 rpm
